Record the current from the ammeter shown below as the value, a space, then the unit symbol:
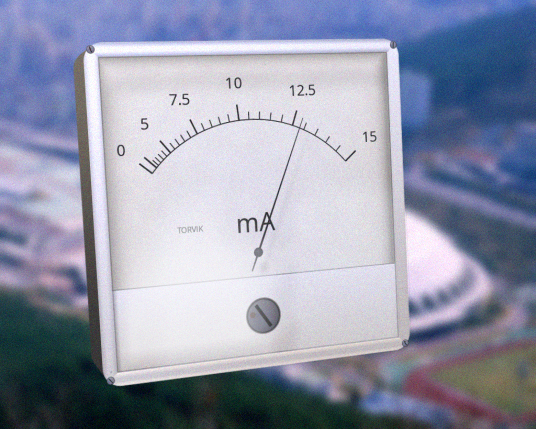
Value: 12.75 mA
